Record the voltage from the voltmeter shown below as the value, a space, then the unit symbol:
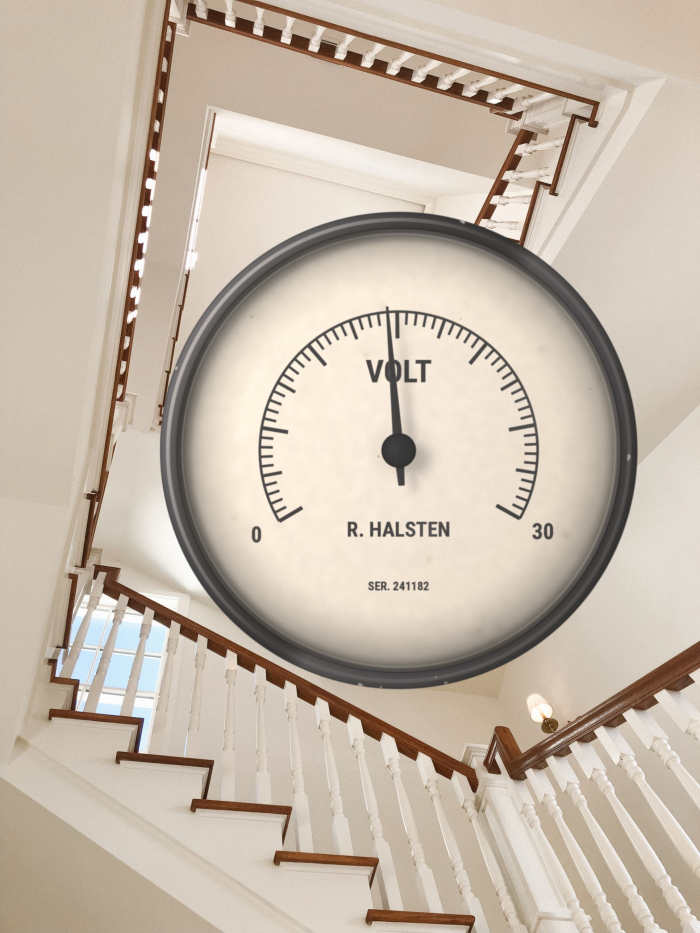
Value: 14.5 V
